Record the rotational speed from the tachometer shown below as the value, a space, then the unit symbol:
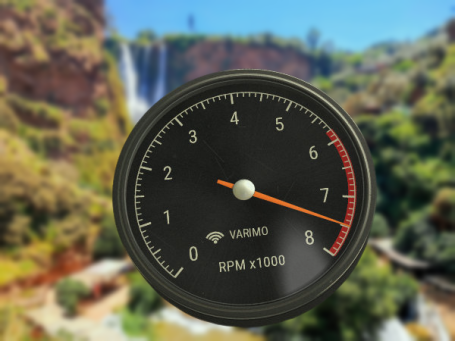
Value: 7500 rpm
